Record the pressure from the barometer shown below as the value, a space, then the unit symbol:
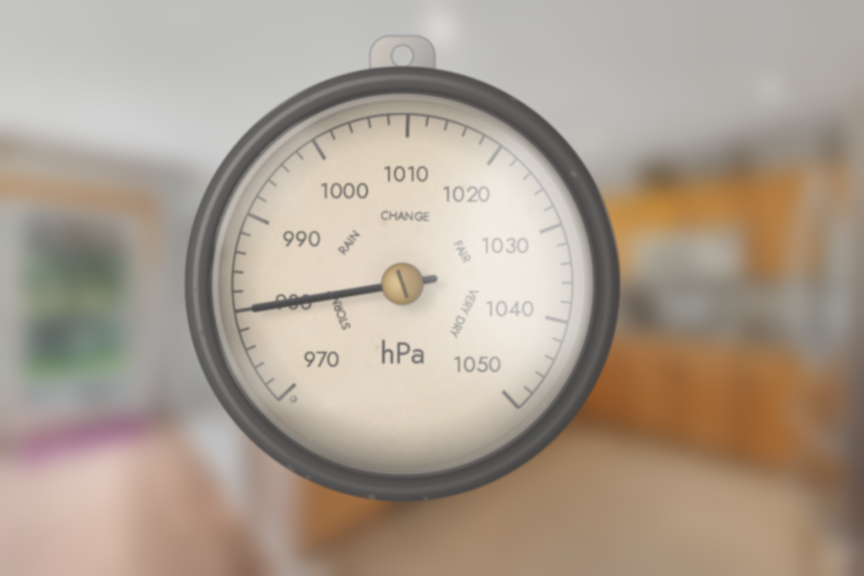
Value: 980 hPa
